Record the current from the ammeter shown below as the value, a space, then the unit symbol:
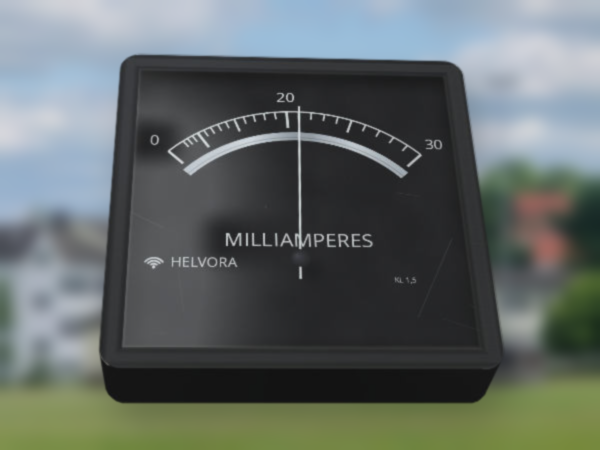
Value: 21 mA
